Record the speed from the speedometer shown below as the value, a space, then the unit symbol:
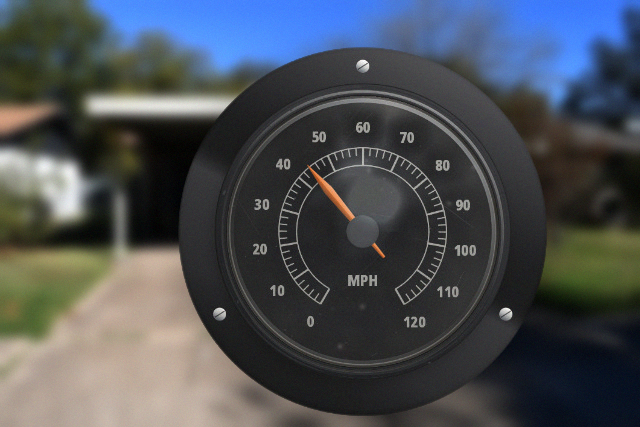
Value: 44 mph
